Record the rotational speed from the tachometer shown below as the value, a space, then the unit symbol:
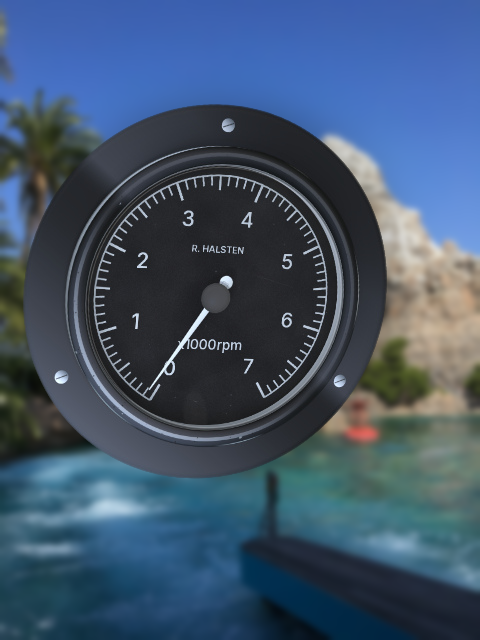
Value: 100 rpm
